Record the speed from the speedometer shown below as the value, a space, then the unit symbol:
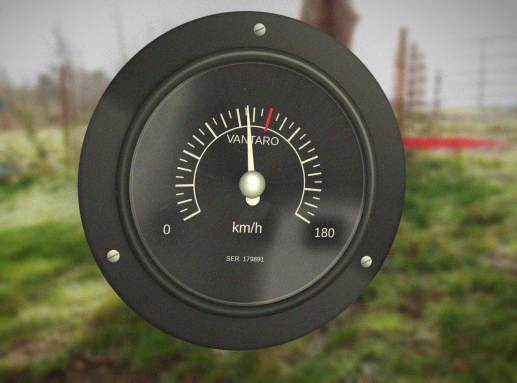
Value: 85 km/h
